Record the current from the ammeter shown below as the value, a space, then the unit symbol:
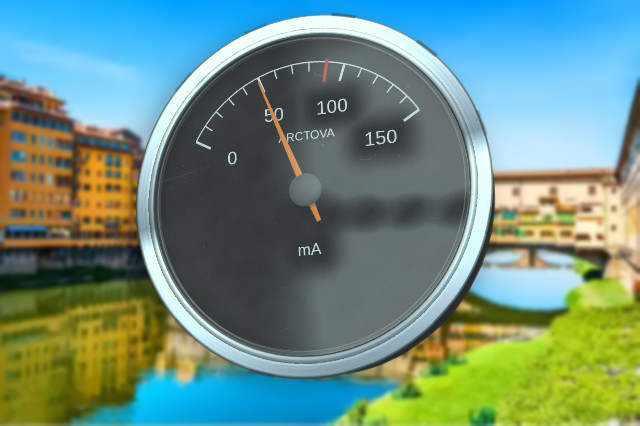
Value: 50 mA
